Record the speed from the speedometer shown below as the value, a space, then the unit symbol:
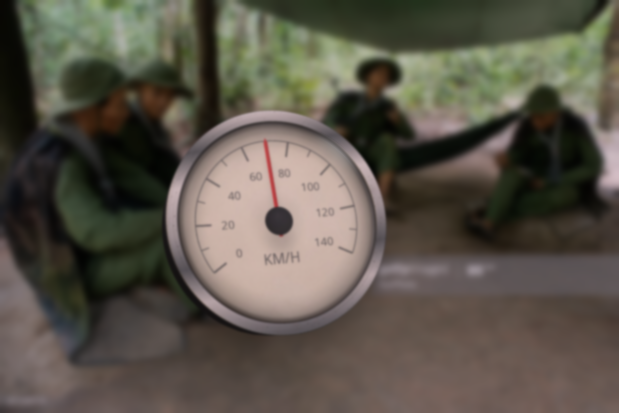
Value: 70 km/h
